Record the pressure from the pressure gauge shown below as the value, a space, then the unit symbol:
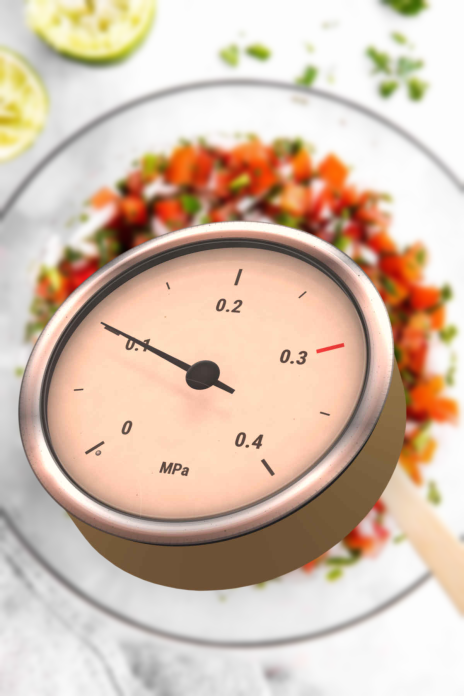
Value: 0.1 MPa
